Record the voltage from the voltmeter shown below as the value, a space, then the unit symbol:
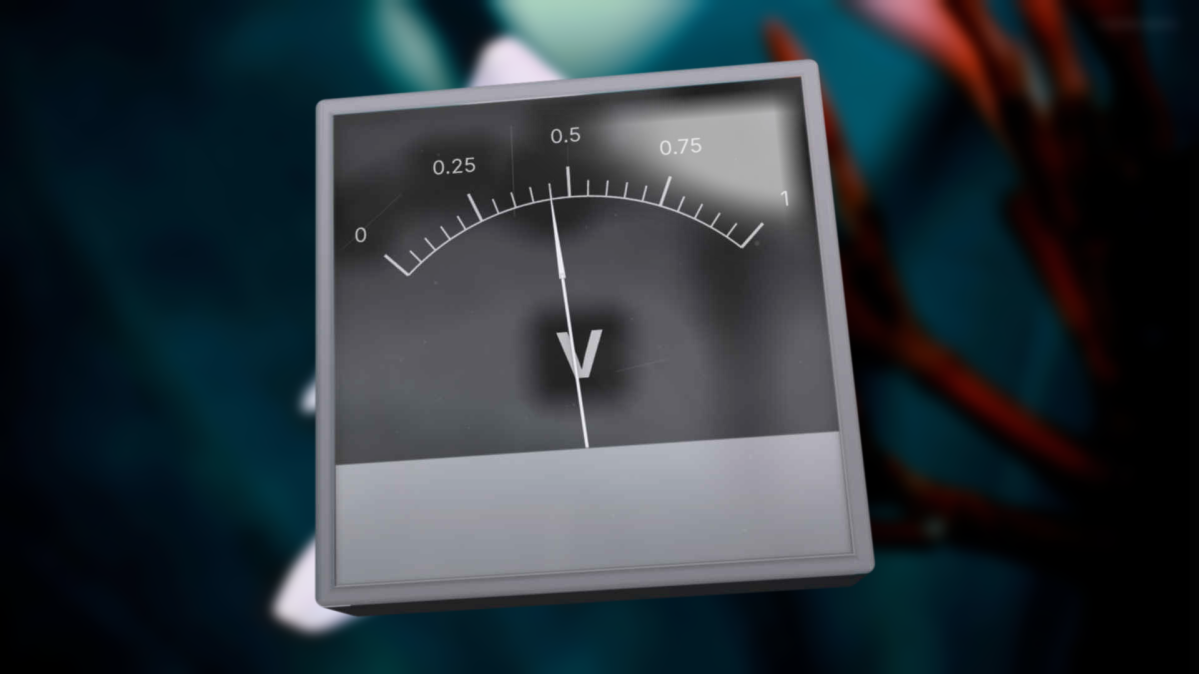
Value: 0.45 V
